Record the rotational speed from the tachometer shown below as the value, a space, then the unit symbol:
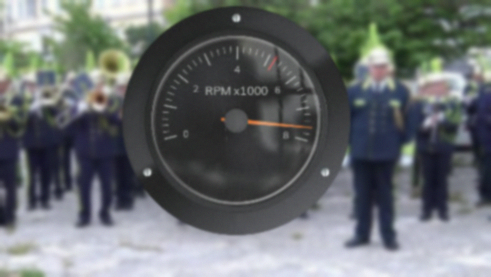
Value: 7600 rpm
